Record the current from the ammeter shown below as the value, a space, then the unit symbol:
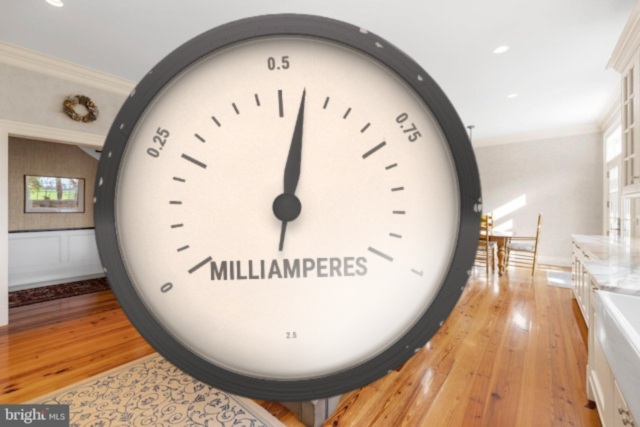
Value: 0.55 mA
